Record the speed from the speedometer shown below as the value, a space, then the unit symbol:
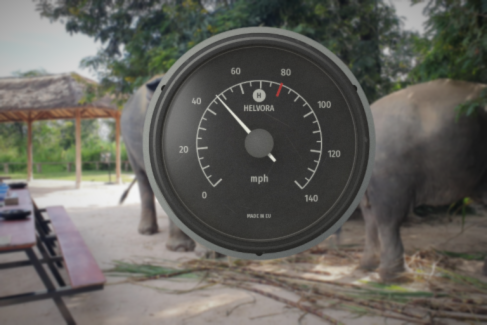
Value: 47.5 mph
